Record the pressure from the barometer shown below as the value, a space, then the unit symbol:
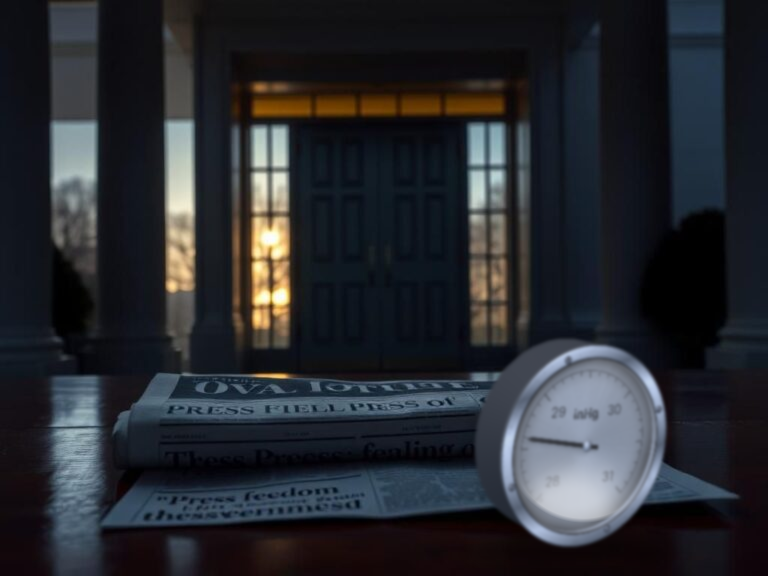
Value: 28.6 inHg
